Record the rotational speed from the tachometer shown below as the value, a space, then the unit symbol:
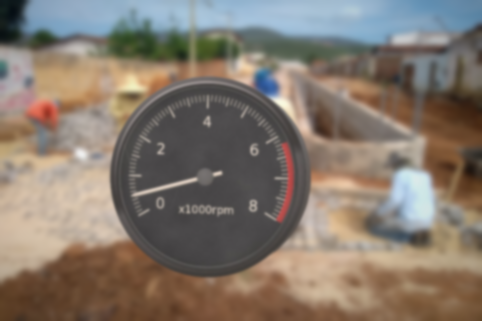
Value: 500 rpm
